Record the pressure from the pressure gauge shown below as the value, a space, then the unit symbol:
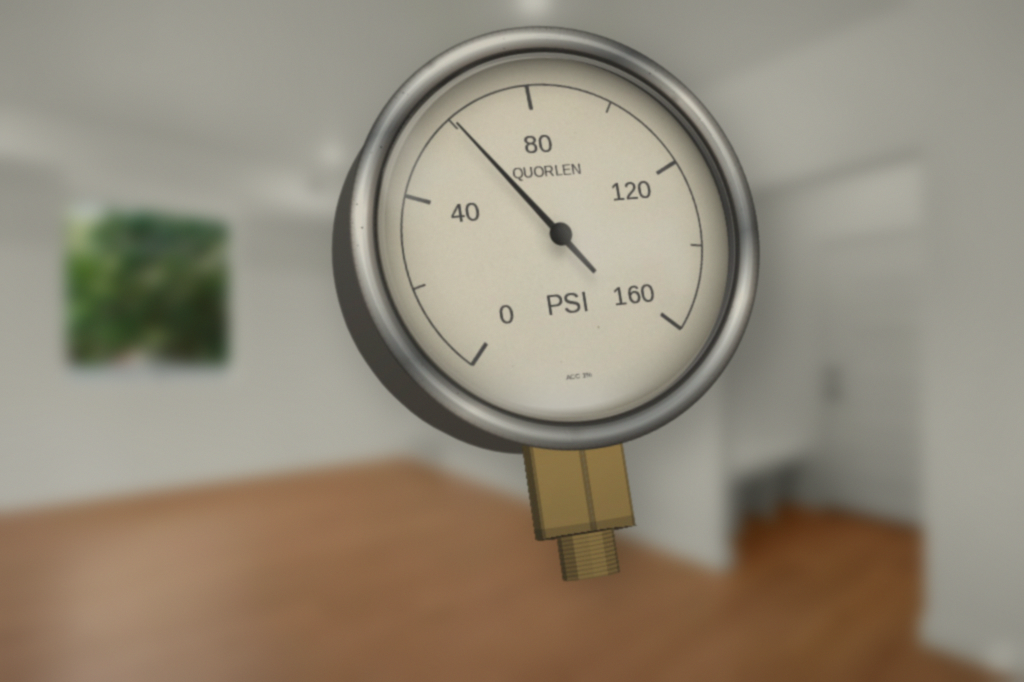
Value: 60 psi
